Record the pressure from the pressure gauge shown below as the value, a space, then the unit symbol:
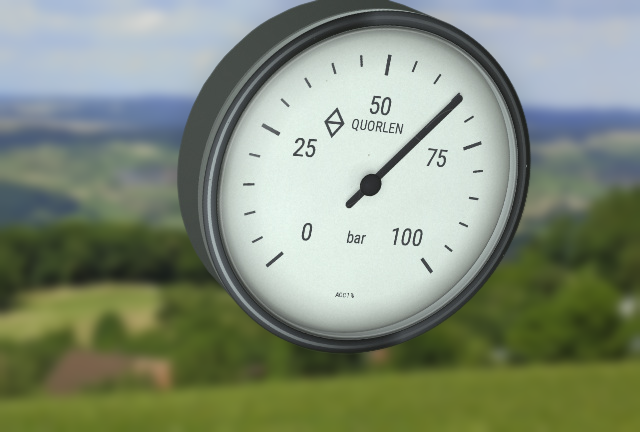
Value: 65 bar
